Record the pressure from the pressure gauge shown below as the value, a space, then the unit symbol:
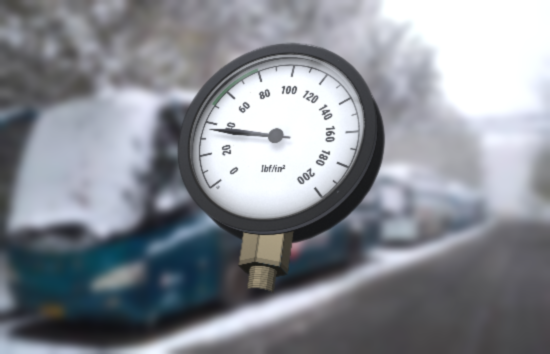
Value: 35 psi
